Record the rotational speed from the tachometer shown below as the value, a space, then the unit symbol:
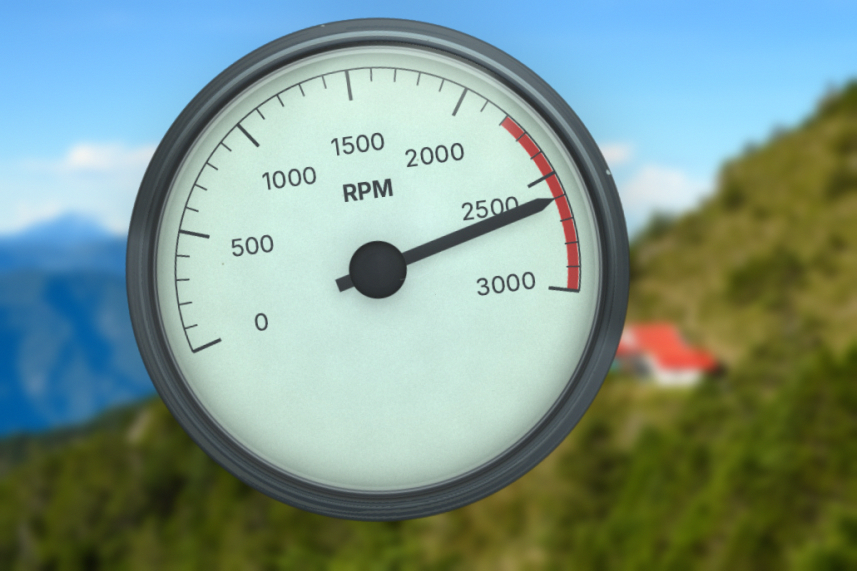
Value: 2600 rpm
